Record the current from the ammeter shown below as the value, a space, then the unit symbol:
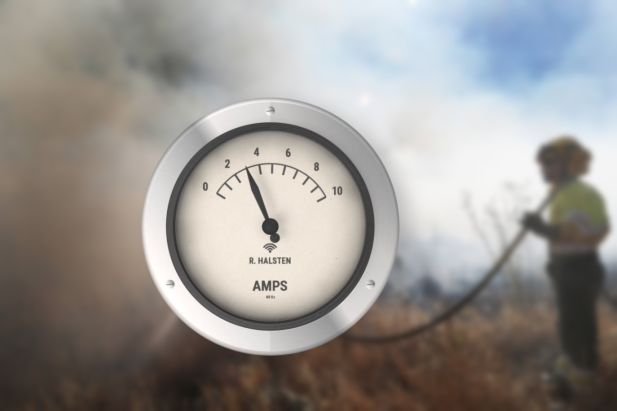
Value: 3 A
